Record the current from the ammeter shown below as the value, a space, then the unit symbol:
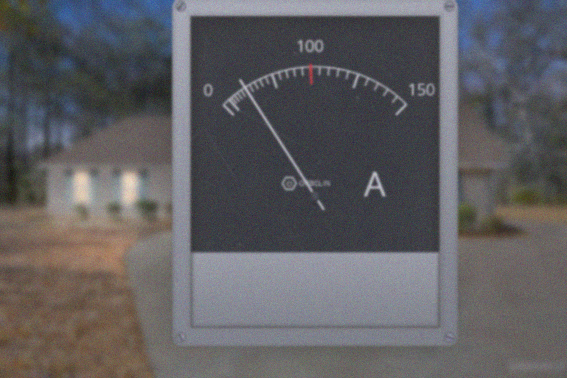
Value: 50 A
